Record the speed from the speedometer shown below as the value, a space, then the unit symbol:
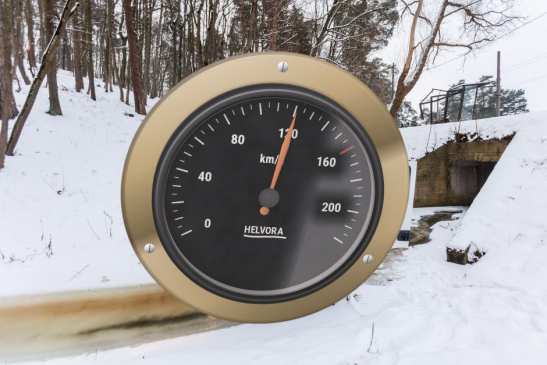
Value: 120 km/h
